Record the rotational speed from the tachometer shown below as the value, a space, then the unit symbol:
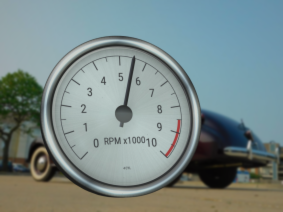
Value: 5500 rpm
